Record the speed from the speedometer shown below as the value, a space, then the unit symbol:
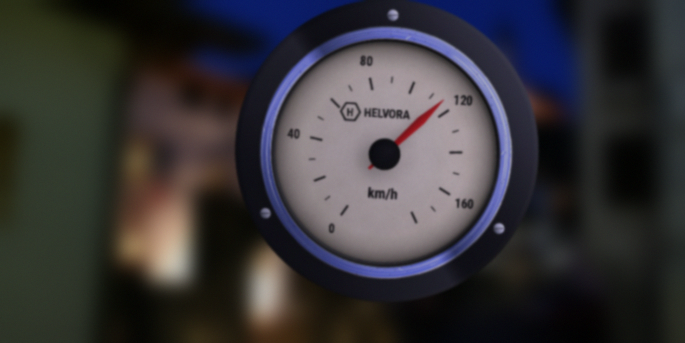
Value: 115 km/h
